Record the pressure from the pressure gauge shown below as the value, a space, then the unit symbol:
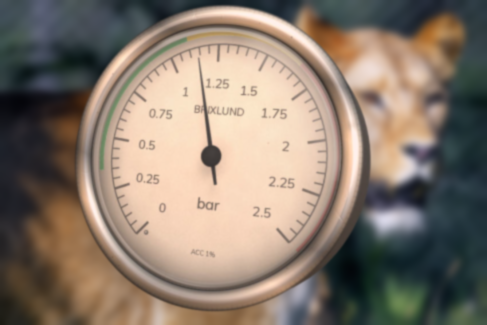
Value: 1.15 bar
